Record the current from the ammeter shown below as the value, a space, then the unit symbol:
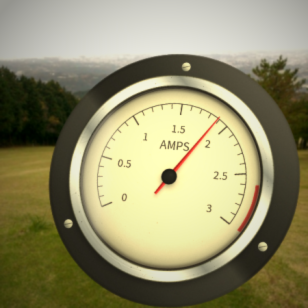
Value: 1.9 A
